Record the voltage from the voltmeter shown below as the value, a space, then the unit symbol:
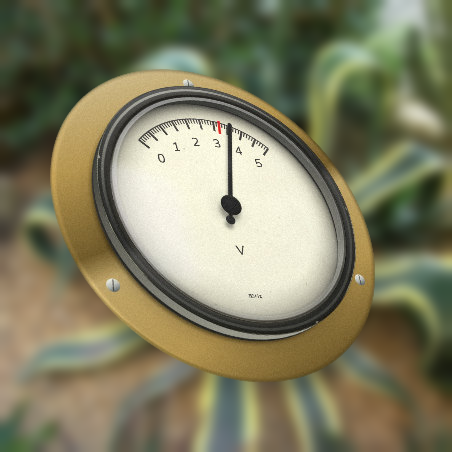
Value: 3.5 V
